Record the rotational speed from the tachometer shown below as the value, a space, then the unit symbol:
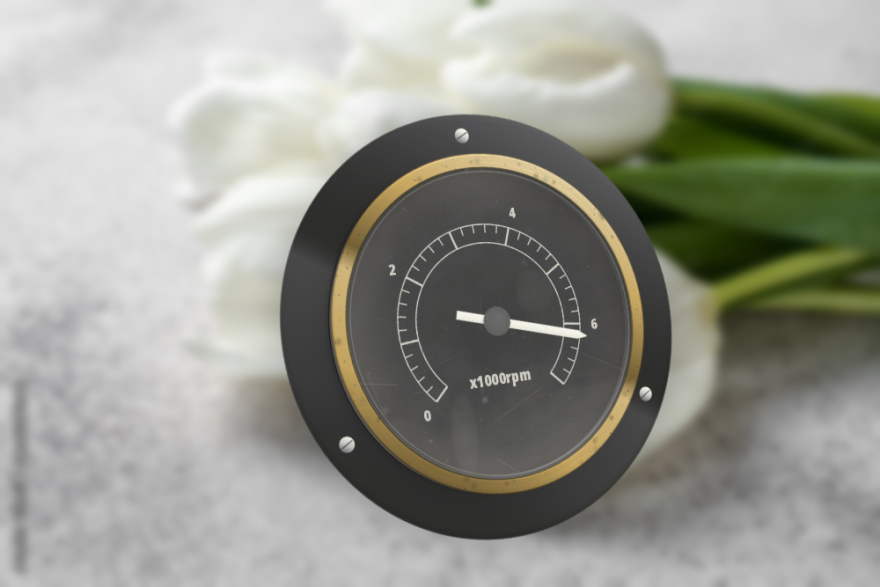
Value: 6200 rpm
